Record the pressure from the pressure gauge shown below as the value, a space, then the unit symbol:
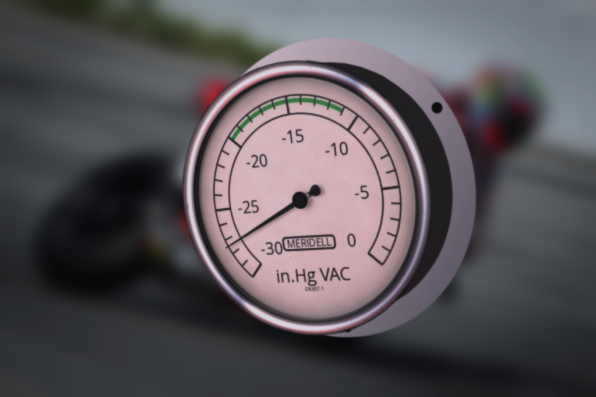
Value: -27.5 inHg
